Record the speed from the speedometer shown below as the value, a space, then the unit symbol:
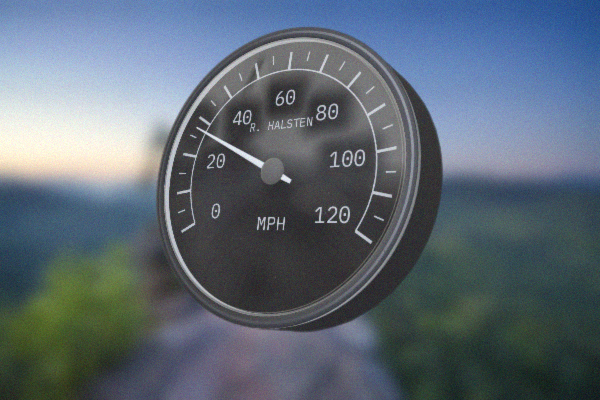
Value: 27.5 mph
